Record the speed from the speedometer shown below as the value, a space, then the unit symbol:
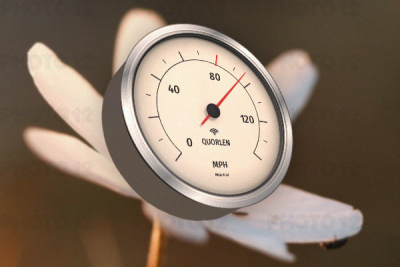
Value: 95 mph
